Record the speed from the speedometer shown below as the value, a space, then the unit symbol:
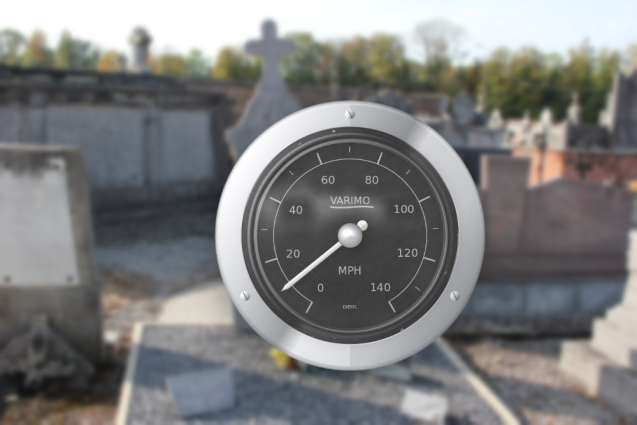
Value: 10 mph
